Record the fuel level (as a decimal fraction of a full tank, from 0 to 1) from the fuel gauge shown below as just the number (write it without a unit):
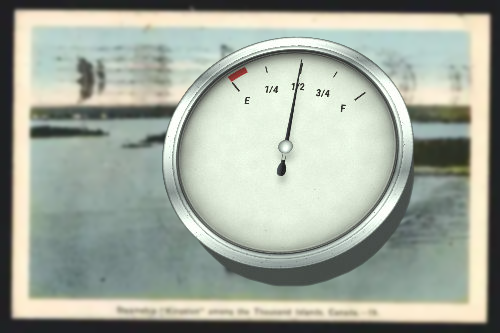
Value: 0.5
